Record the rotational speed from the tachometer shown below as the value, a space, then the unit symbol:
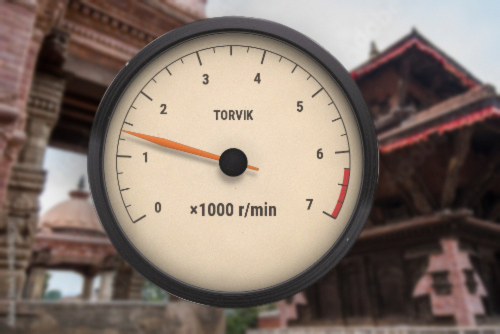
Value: 1375 rpm
